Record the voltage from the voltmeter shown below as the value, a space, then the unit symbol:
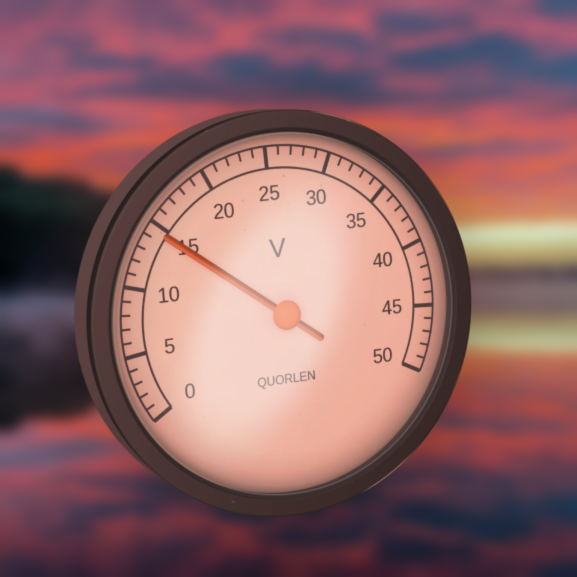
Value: 14.5 V
